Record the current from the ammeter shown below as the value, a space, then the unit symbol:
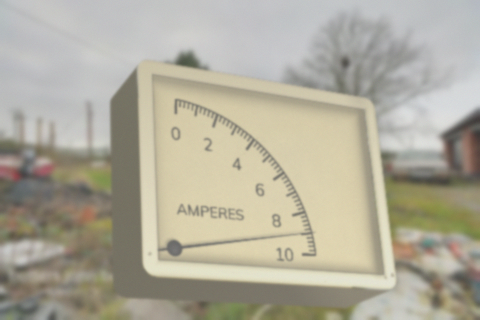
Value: 9 A
